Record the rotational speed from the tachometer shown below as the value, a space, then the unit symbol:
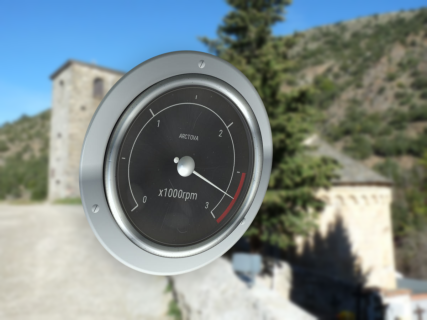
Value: 2750 rpm
